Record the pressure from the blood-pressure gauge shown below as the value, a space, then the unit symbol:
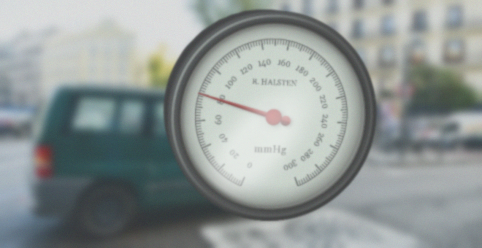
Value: 80 mmHg
